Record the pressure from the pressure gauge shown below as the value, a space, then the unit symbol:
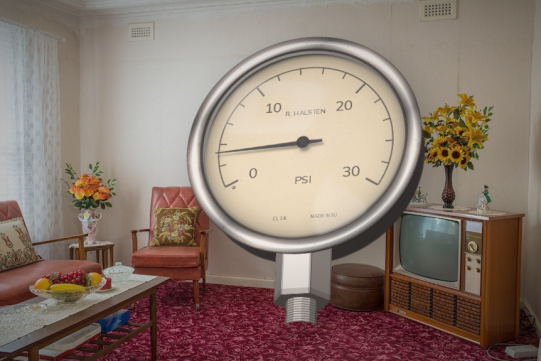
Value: 3 psi
